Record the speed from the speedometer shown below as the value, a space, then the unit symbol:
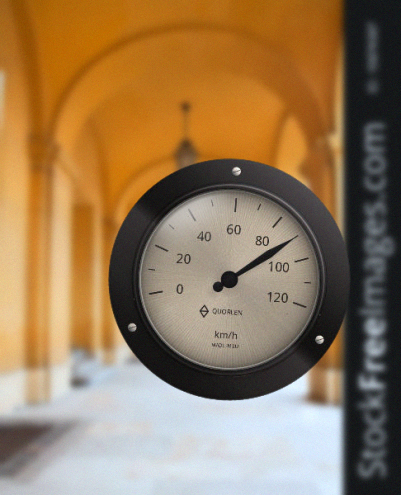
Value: 90 km/h
